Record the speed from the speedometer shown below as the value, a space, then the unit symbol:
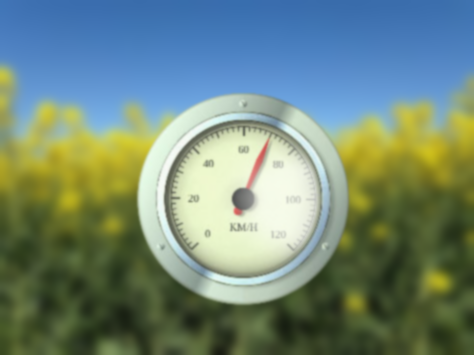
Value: 70 km/h
